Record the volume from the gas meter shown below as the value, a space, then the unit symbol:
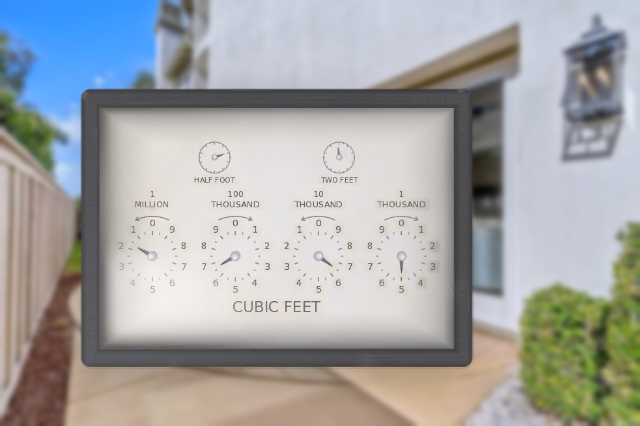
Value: 166500 ft³
